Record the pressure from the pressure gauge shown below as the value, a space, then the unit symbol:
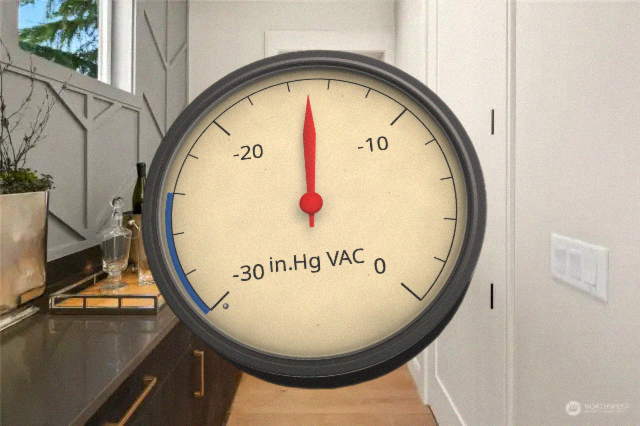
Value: -15 inHg
